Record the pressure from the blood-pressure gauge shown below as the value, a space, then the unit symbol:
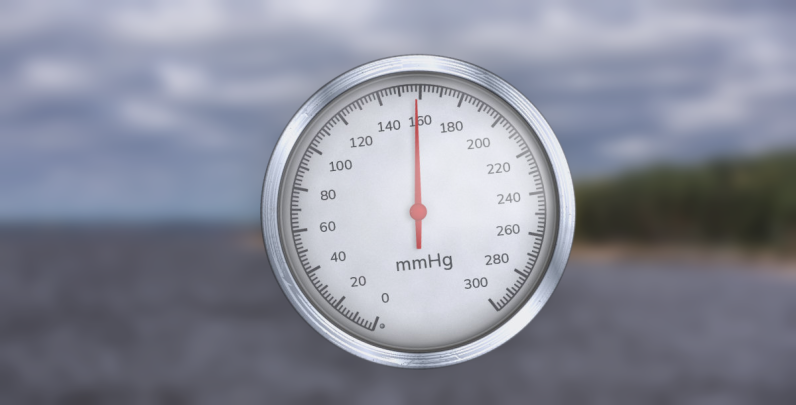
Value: 158 mmHg
